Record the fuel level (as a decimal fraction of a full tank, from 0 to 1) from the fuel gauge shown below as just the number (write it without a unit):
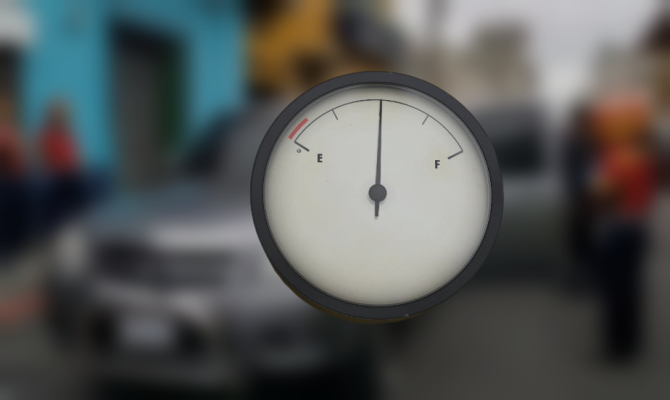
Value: 0.5
